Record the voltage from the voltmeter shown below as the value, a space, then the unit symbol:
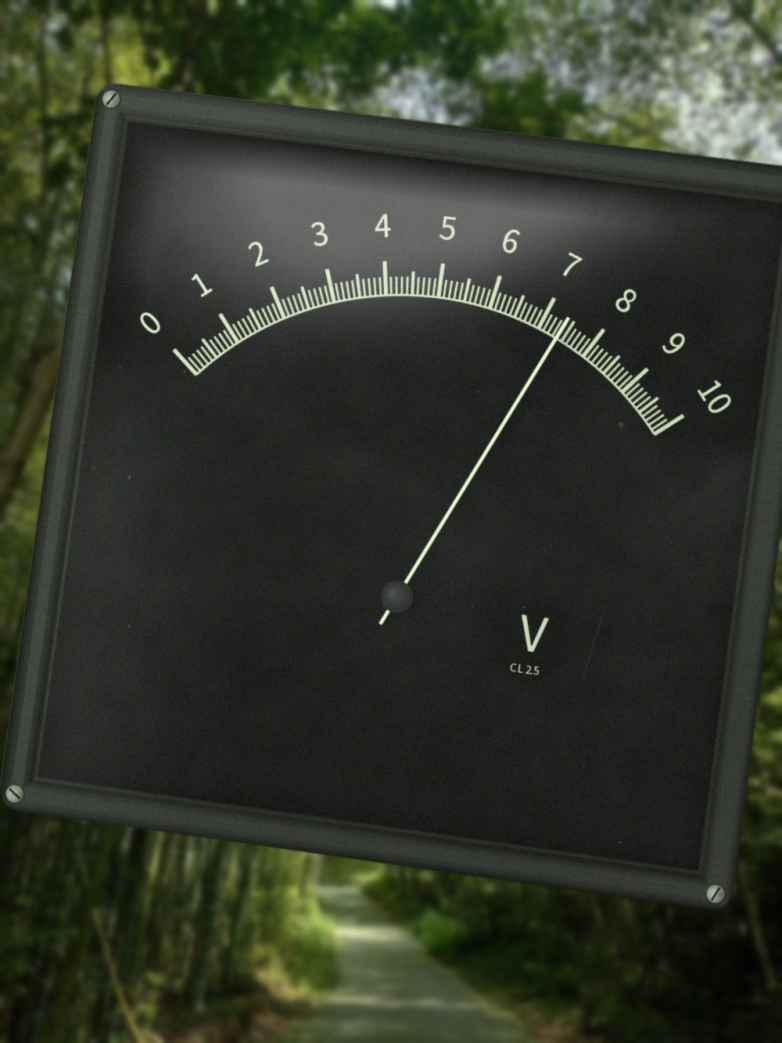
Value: 7.4 V
